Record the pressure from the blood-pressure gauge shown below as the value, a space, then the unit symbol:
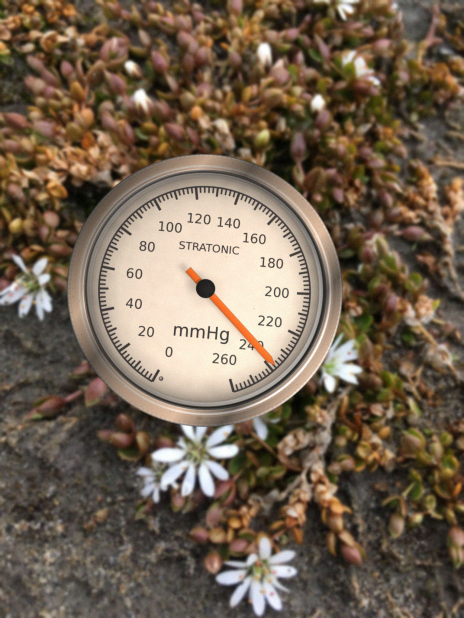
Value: 238 mmHg
